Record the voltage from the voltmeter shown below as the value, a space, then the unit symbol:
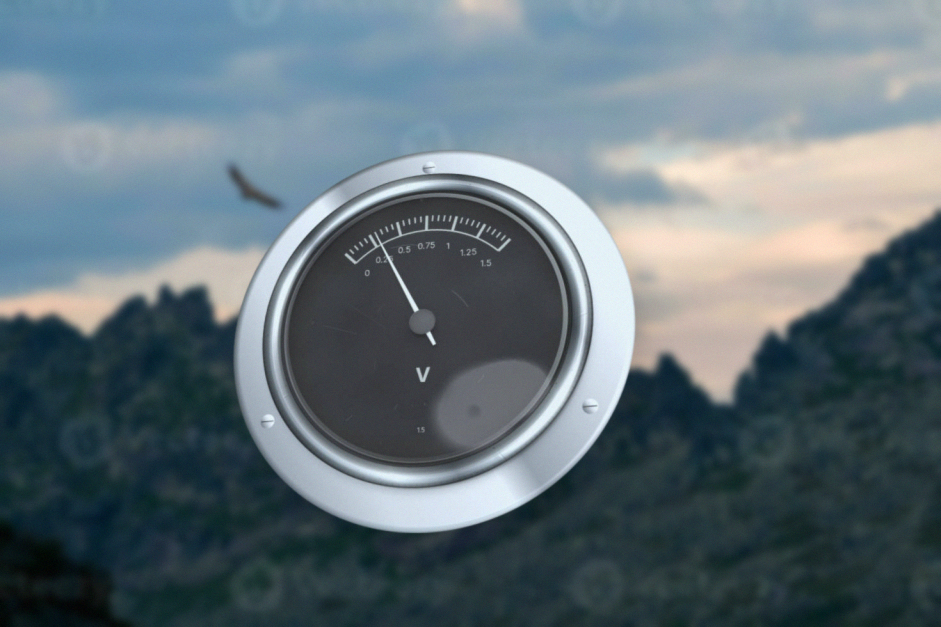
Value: 0.3 V
